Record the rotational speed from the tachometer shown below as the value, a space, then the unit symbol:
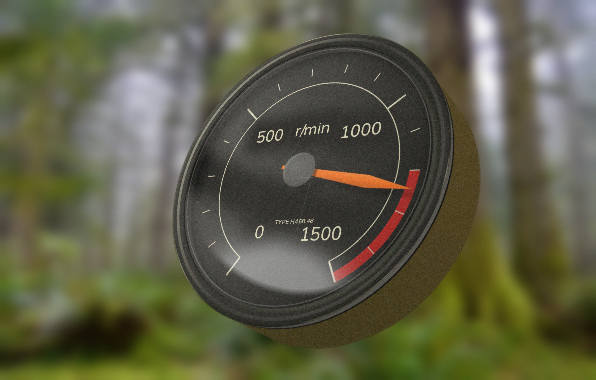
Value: 1250 rpm
